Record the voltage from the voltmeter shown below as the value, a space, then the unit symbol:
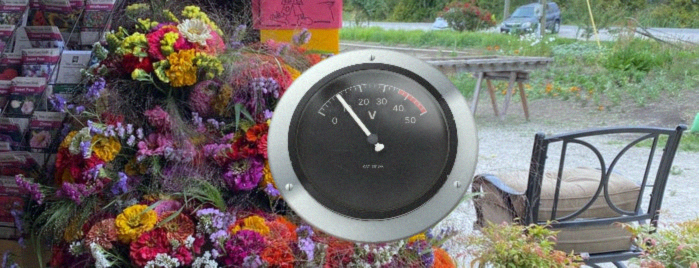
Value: 10 V
